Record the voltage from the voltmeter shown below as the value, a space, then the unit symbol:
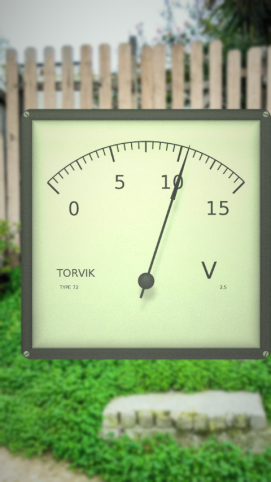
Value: 10.5 V
